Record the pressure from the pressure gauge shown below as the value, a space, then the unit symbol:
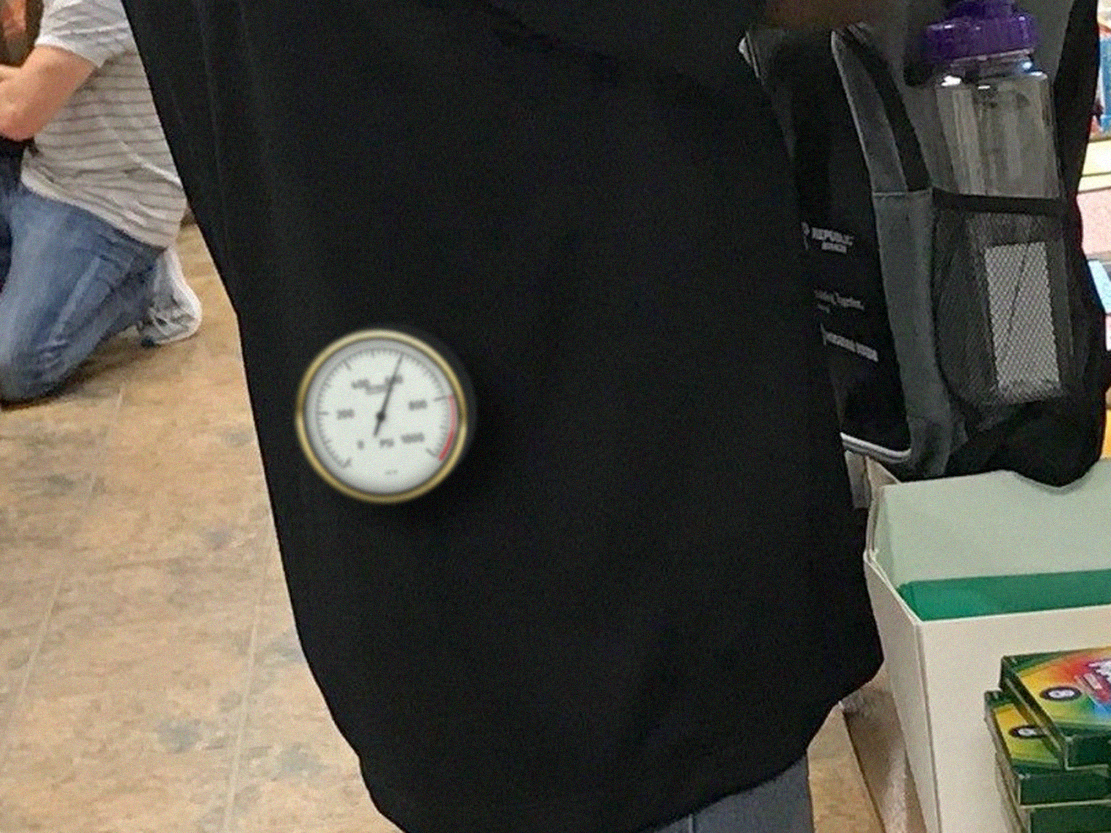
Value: 600 psi
